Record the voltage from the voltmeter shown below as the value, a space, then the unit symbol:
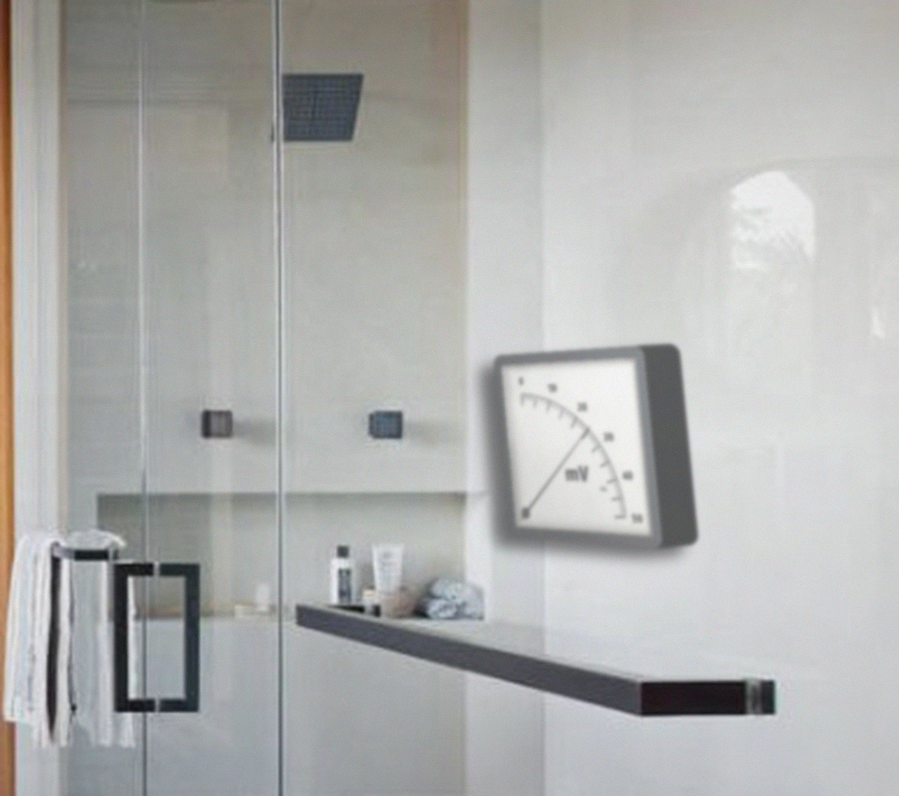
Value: 25 mV
